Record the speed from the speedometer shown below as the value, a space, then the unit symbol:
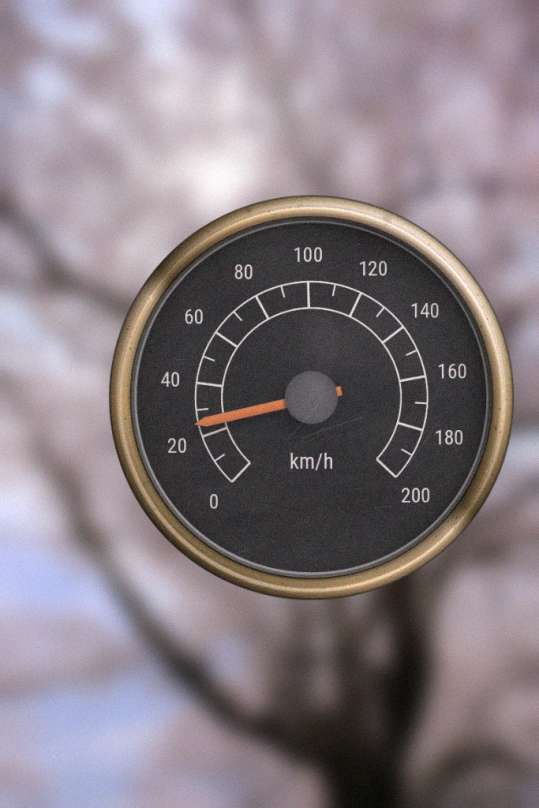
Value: 25 km/h
